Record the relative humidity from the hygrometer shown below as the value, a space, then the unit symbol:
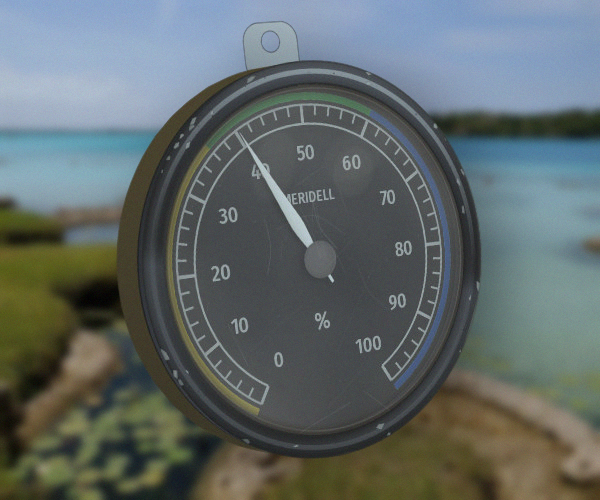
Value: 40 %
